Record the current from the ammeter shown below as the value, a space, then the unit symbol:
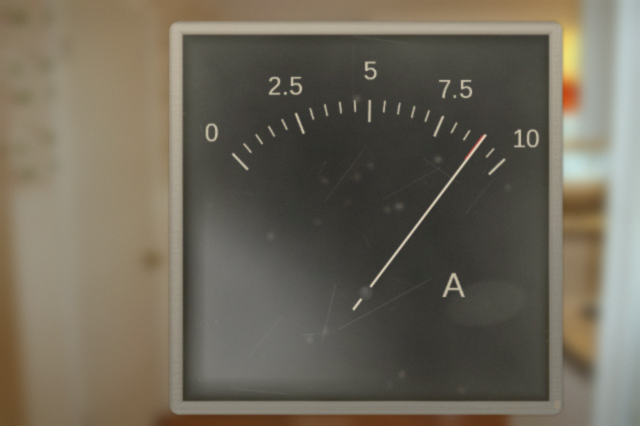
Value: 9 A
